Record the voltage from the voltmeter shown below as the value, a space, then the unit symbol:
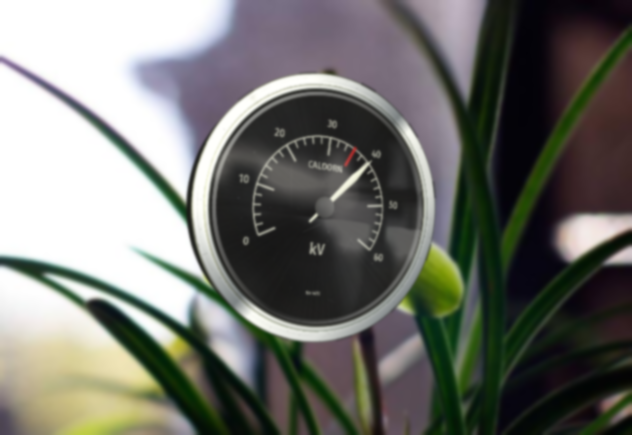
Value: 40 kV
